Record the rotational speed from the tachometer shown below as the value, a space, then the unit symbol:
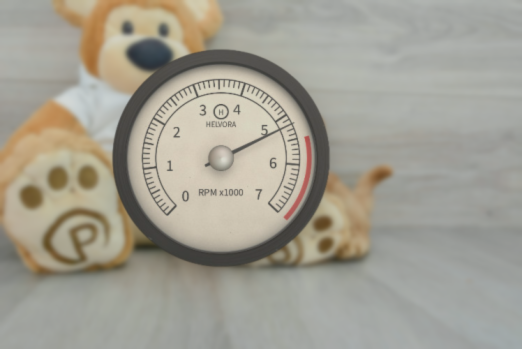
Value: 5200 rpm
